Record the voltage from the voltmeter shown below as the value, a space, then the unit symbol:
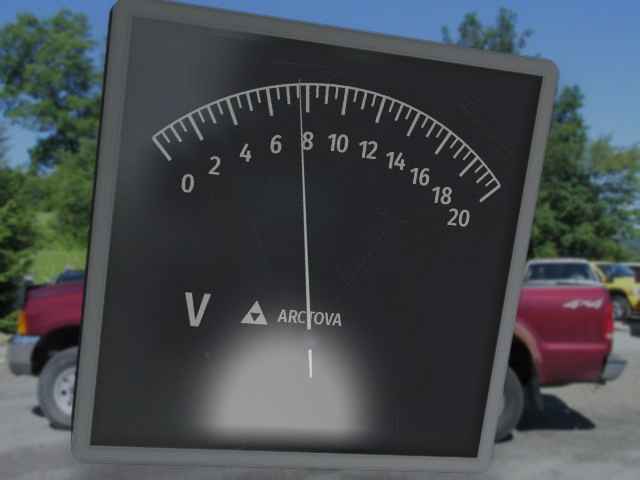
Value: 7.5 V
